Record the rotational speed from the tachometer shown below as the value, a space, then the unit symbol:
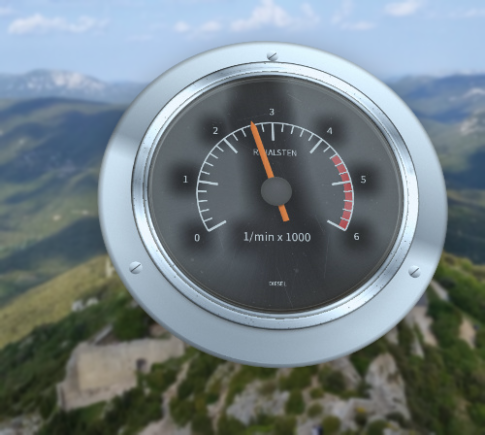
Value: 2600 rpm
